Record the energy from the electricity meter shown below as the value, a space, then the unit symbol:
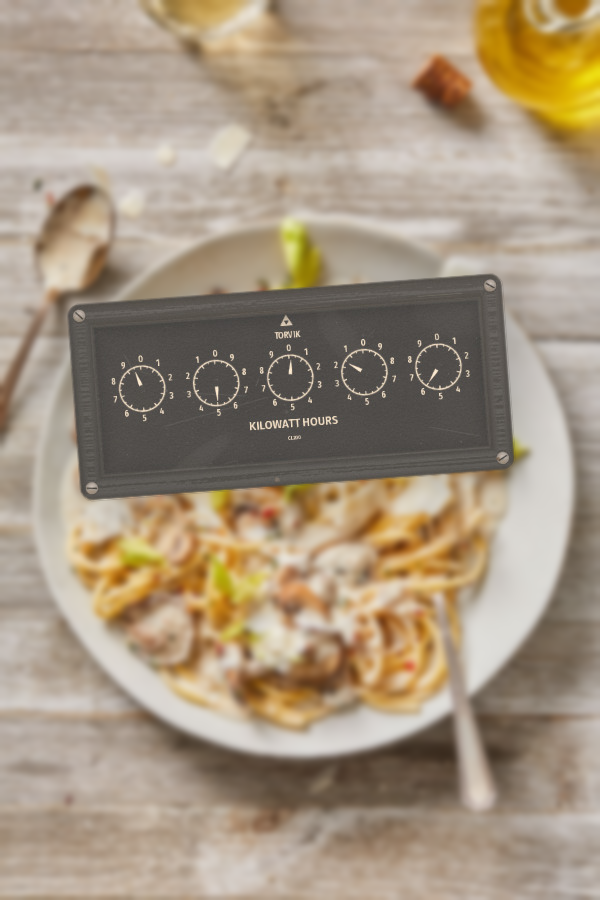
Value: 95016 kWh
